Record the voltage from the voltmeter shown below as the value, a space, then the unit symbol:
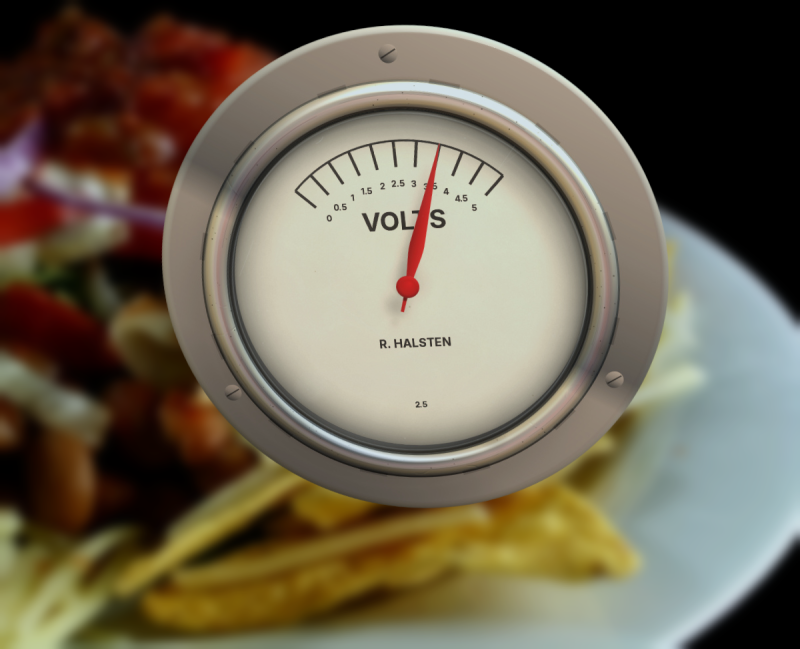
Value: 3.5 V
